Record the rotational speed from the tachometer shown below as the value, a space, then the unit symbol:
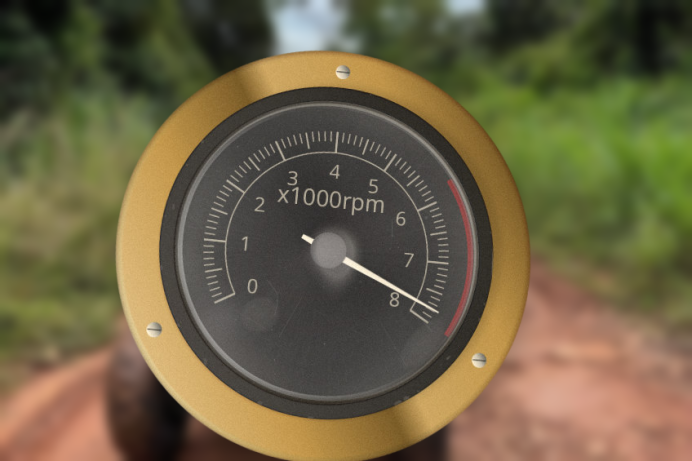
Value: 7800 rpm
